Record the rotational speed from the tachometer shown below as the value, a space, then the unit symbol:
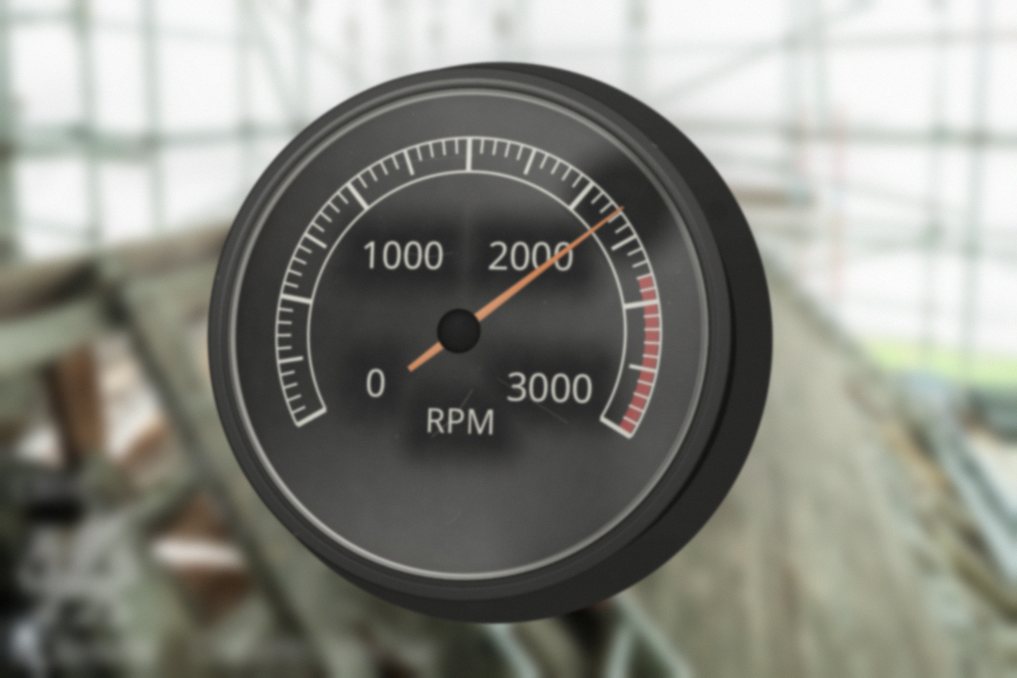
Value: 2150 rpm
